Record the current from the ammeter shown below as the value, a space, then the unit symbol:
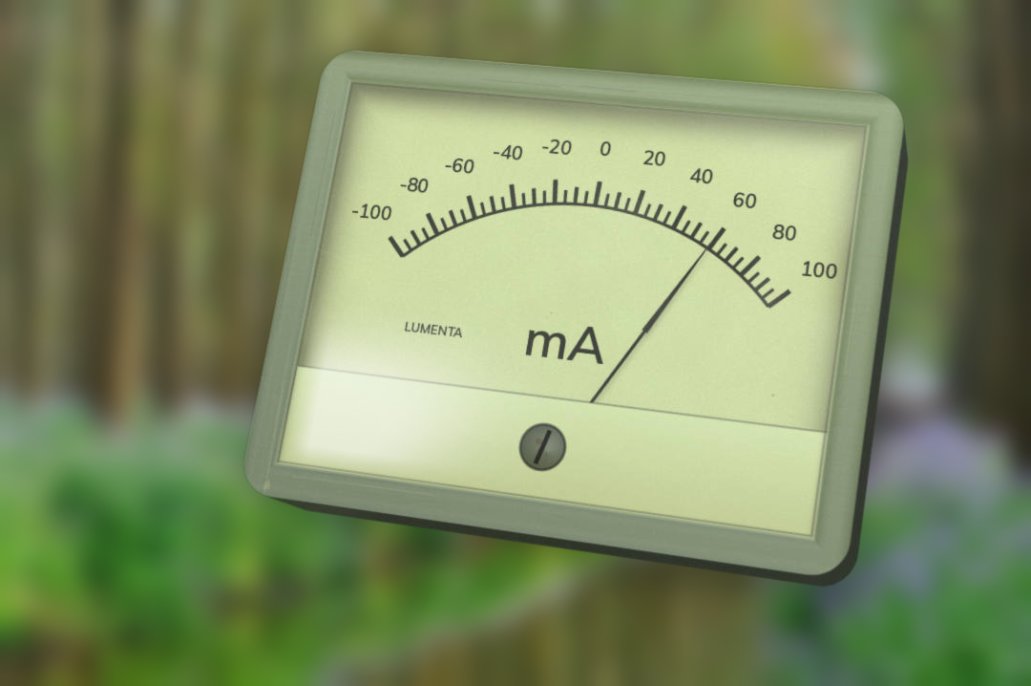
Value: 60 mA
